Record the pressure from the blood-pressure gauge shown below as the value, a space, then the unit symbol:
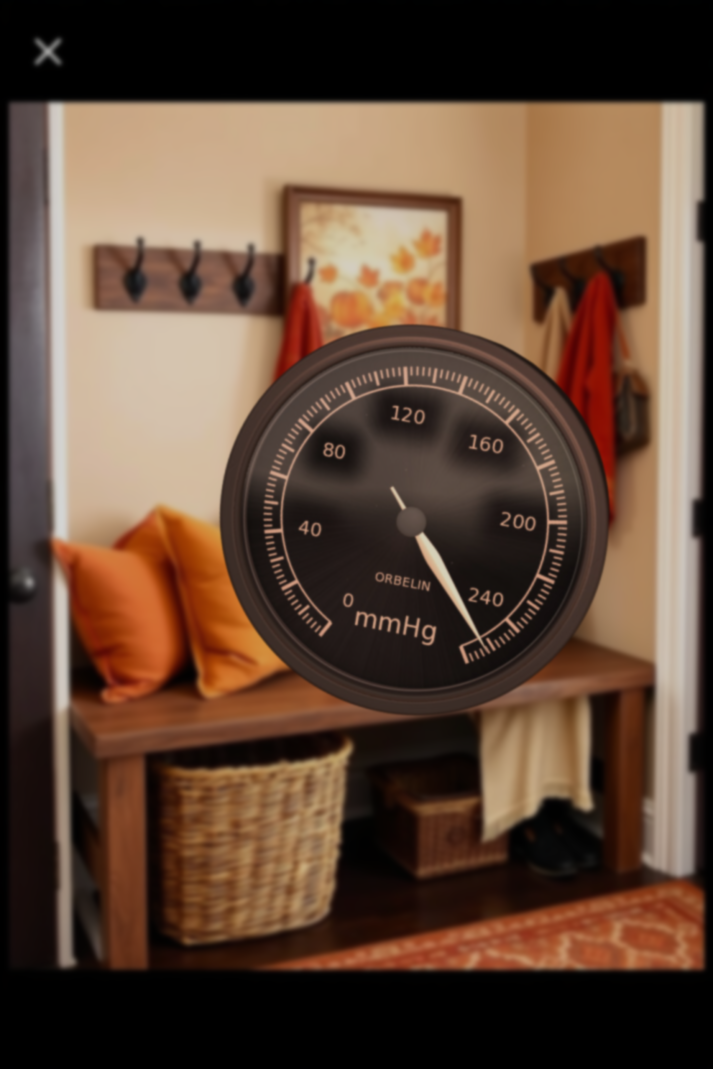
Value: 252 mmHg
